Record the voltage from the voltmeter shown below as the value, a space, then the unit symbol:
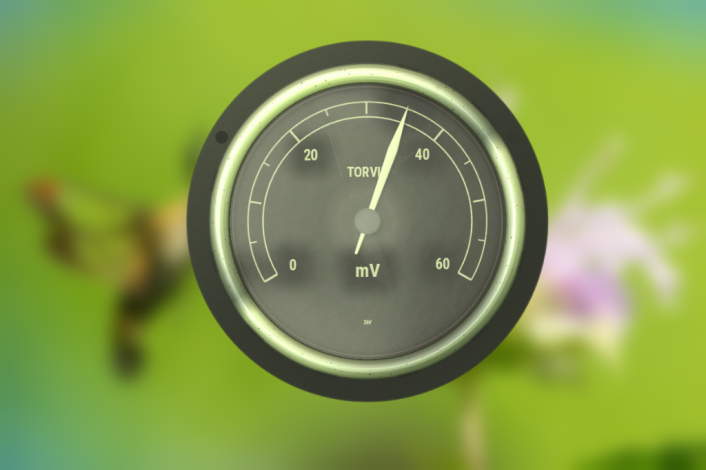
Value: 35 mV
